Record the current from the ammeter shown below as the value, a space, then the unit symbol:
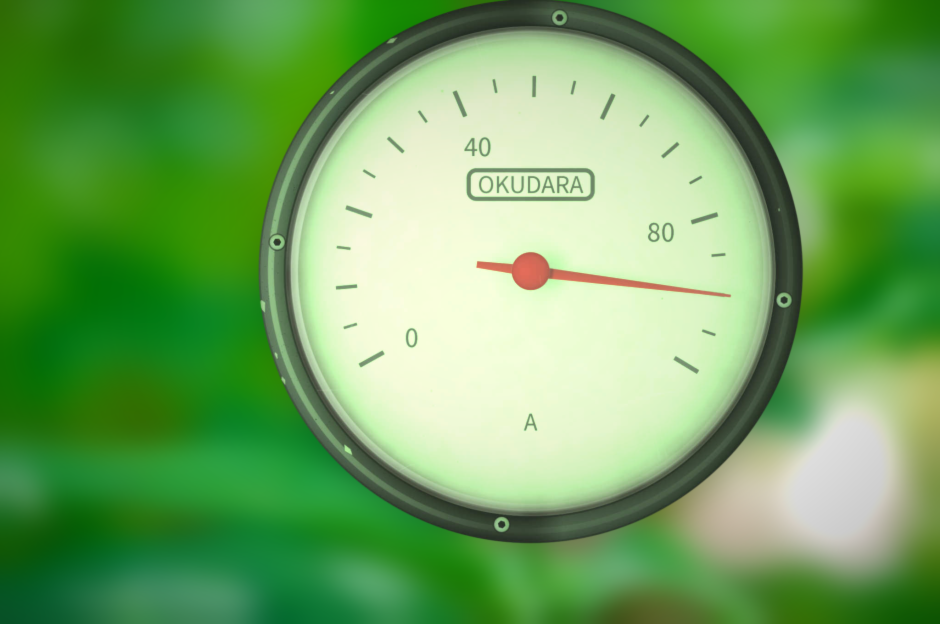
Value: 90 A
